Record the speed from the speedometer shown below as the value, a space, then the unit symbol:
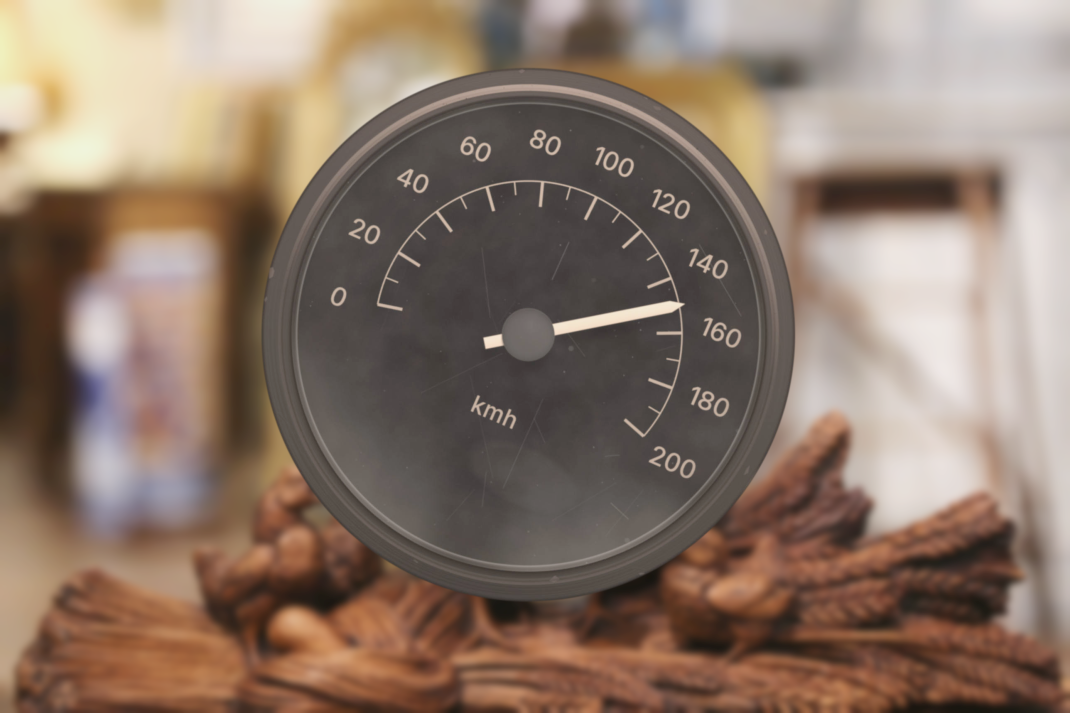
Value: 150 km/h
